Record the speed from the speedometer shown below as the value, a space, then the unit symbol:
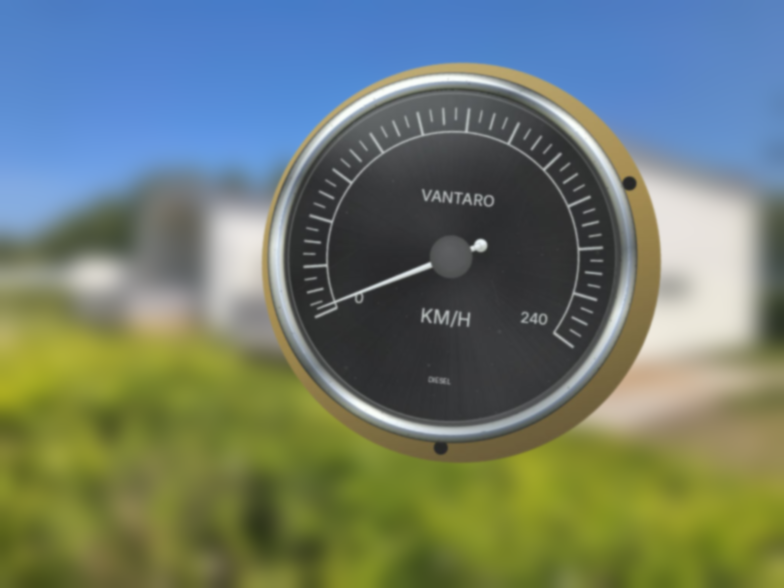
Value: 2.5 km/h
